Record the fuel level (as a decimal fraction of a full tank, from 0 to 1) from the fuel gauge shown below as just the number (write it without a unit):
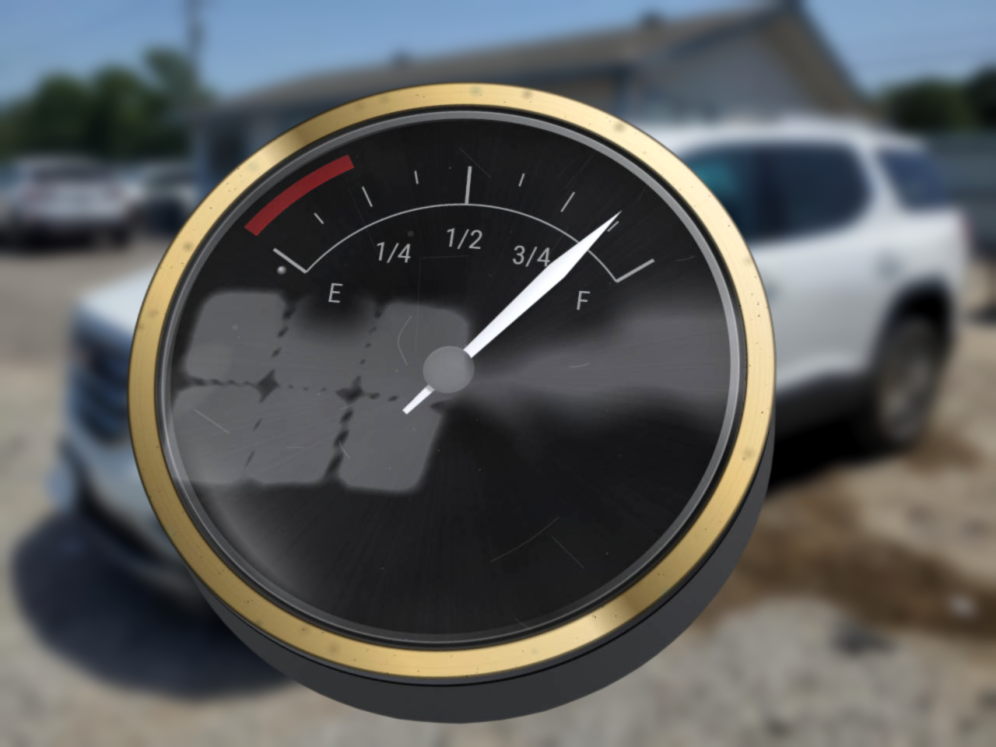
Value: 0.875
